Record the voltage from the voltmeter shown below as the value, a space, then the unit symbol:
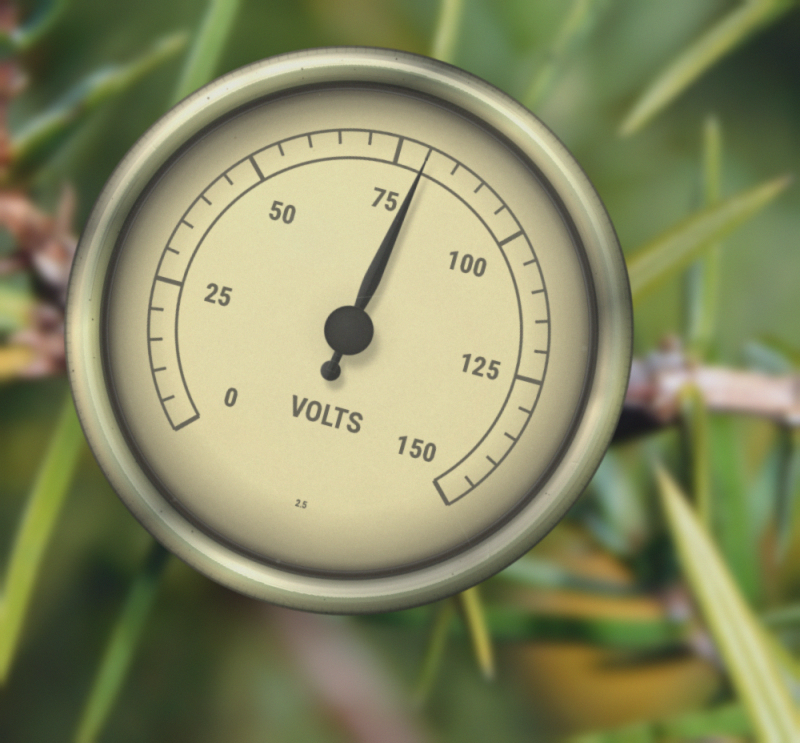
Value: 80 V
